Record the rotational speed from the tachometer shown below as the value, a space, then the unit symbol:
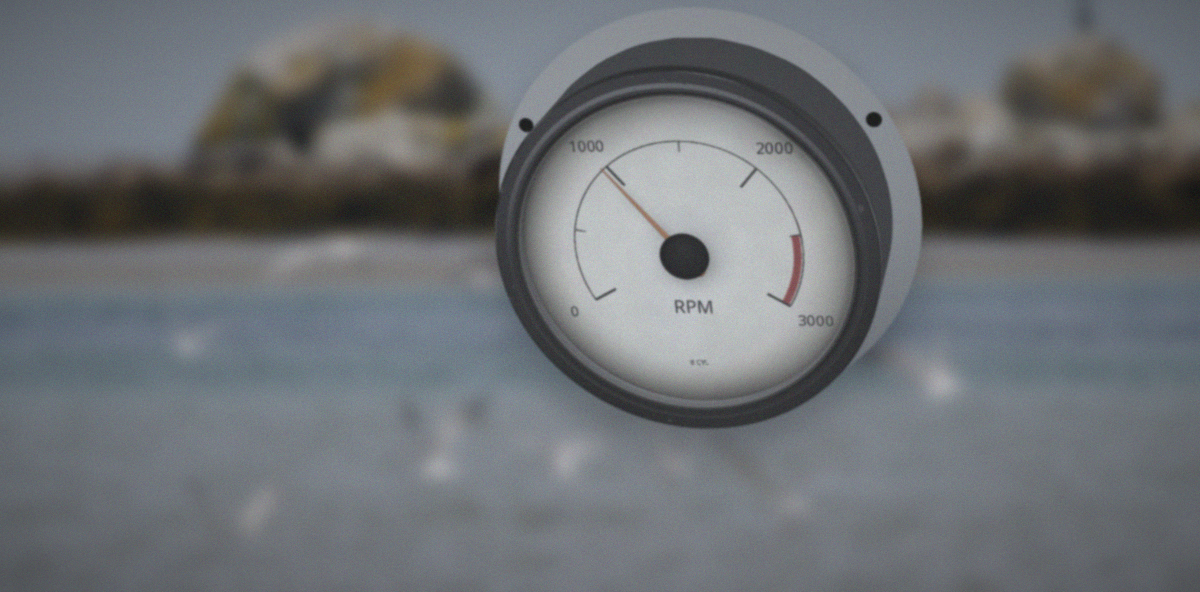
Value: 1000 rpm
